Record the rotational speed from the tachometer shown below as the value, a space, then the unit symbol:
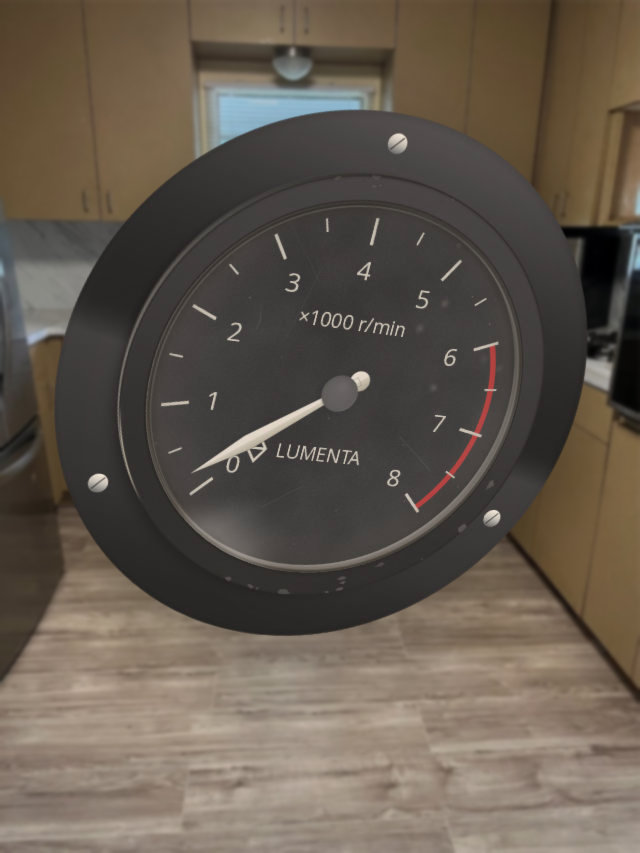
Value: 250 rpm
